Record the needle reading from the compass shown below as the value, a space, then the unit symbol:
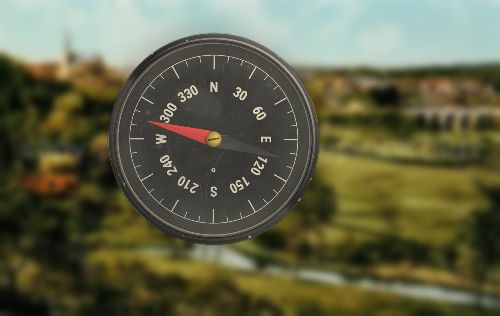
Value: 285 °
